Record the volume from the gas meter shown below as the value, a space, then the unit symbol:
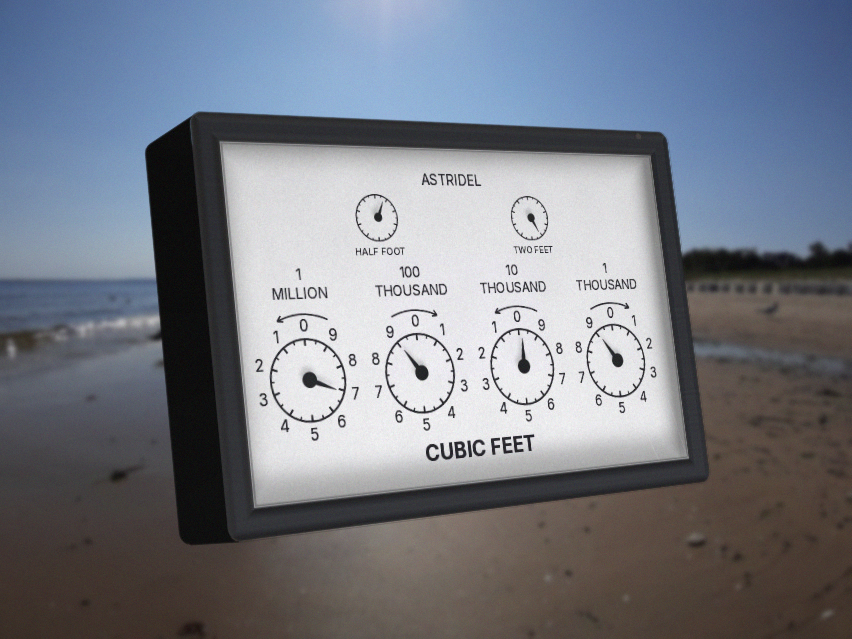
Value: 689900 ft³
